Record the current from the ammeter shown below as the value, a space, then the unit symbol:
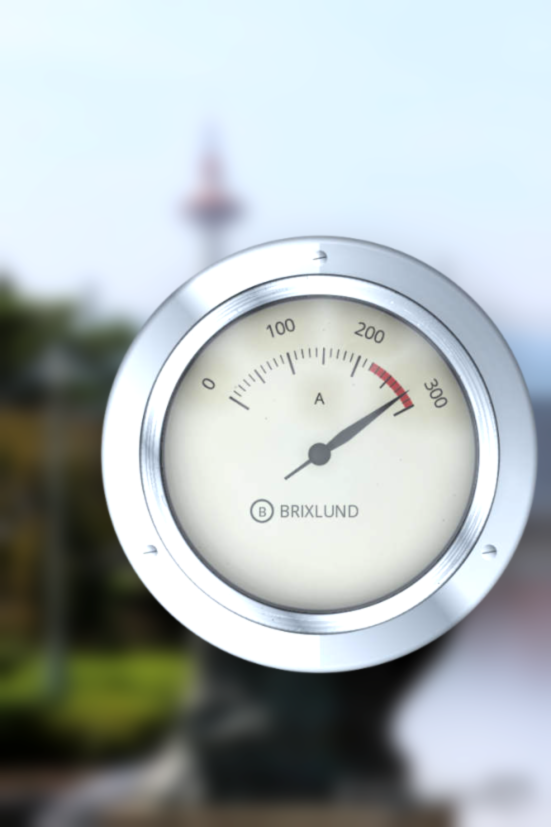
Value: 280 A
